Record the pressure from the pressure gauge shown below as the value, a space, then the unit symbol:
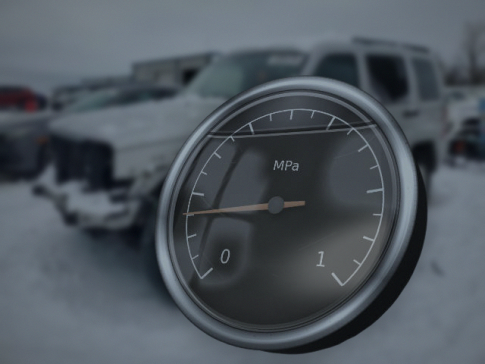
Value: 0.15 MPa
